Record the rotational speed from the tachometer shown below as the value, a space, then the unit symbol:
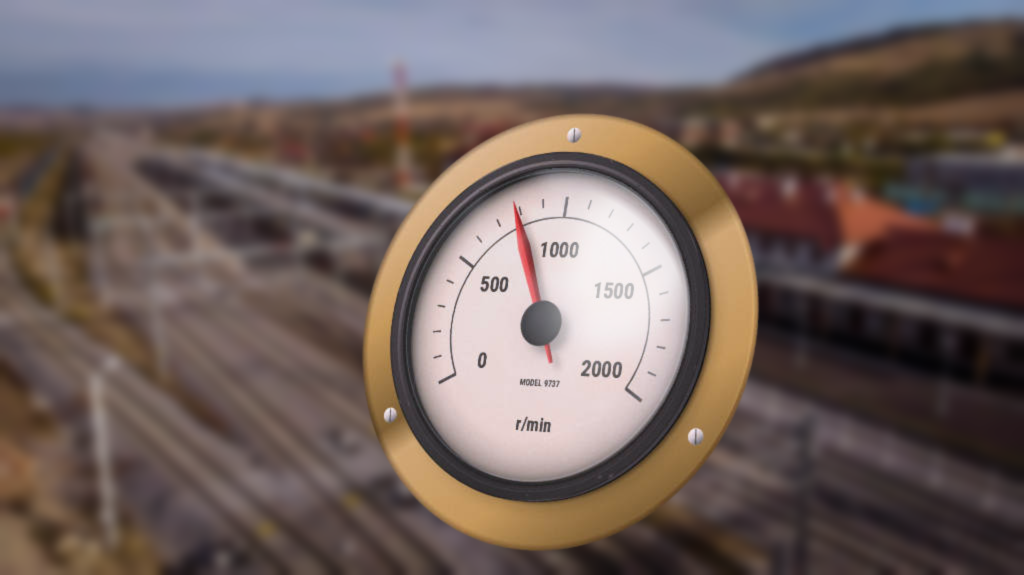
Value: 800 rpm
